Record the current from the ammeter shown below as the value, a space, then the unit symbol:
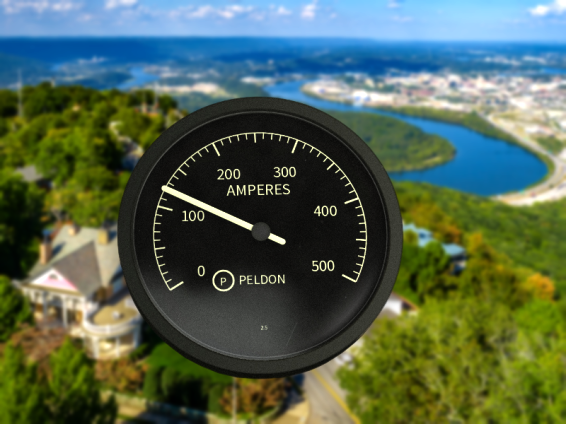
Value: 120 A
